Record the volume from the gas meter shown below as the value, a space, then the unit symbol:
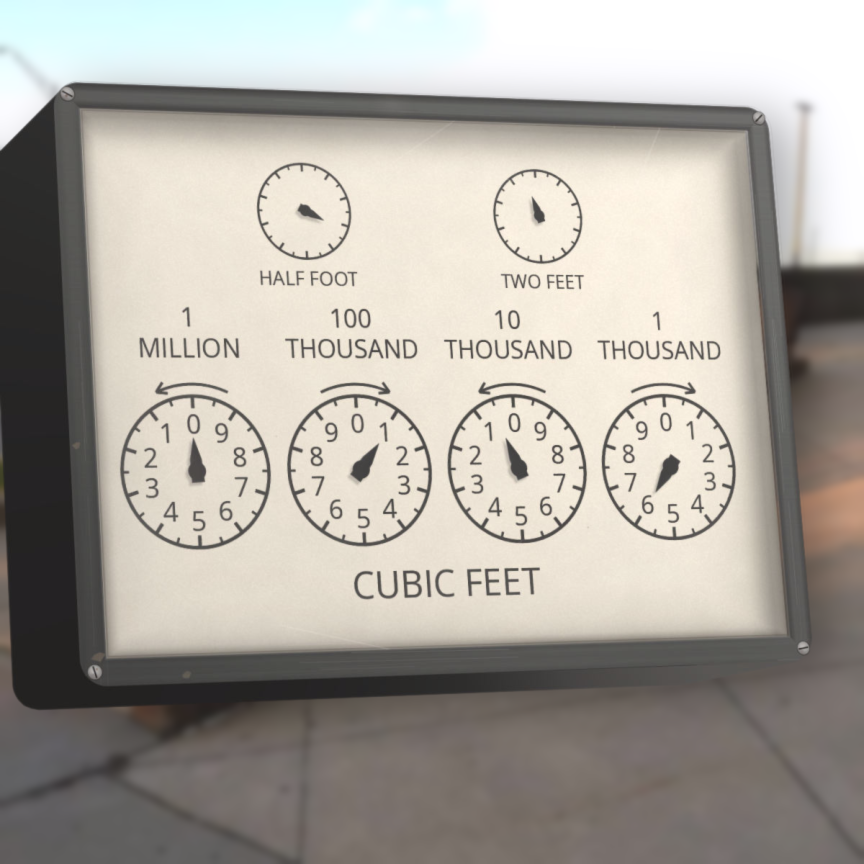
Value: 10600 ft³
